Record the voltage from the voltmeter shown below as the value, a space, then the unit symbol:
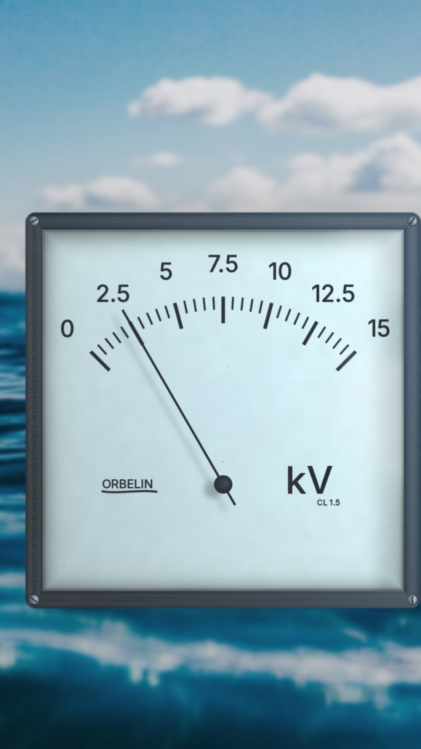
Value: 2.5 kV
